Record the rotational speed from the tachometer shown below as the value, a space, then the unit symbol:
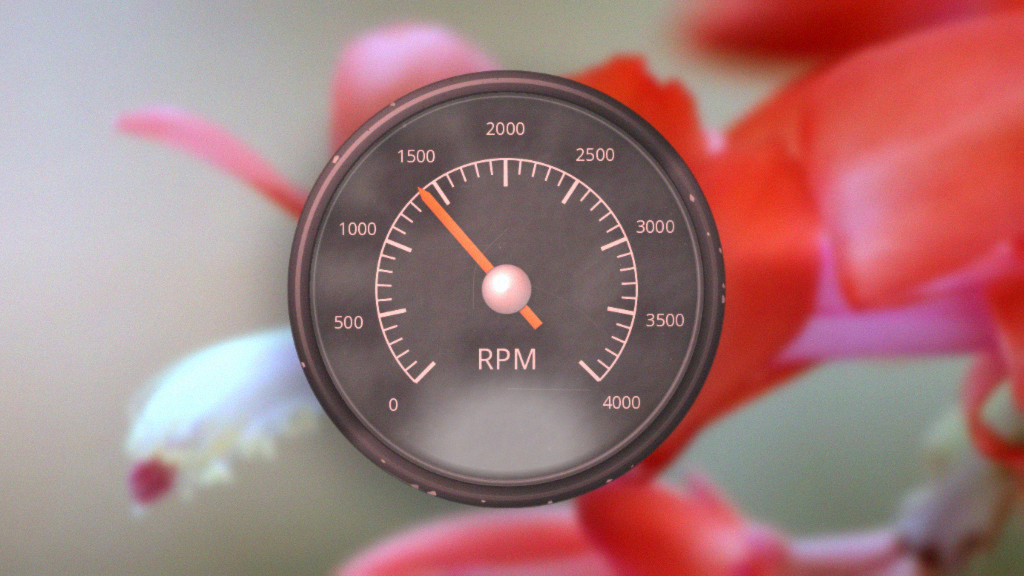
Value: 1400 rpm
